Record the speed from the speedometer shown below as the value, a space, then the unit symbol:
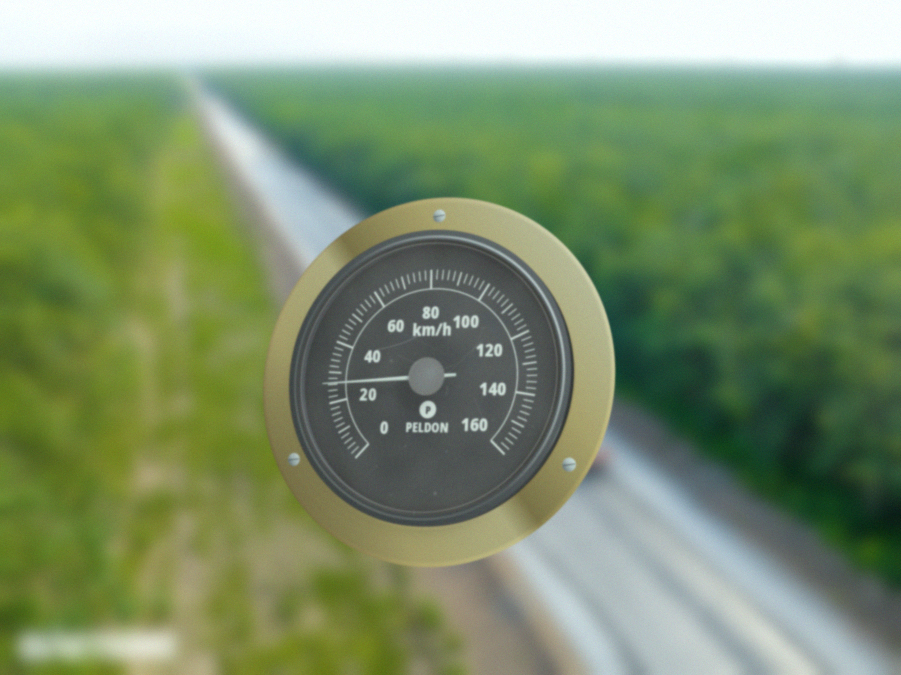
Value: 26 km/h
